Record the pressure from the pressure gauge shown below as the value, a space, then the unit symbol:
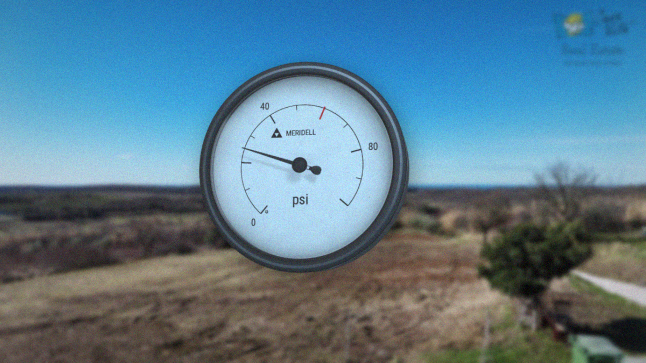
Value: 25 psi
